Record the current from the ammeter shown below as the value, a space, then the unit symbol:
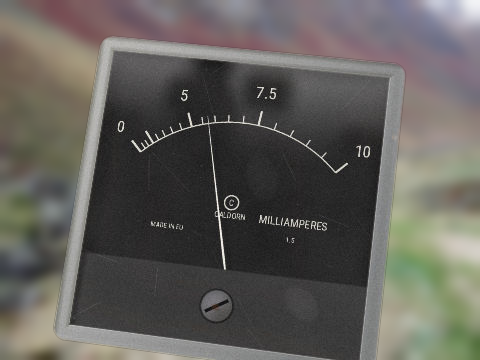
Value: 5.75 mA
